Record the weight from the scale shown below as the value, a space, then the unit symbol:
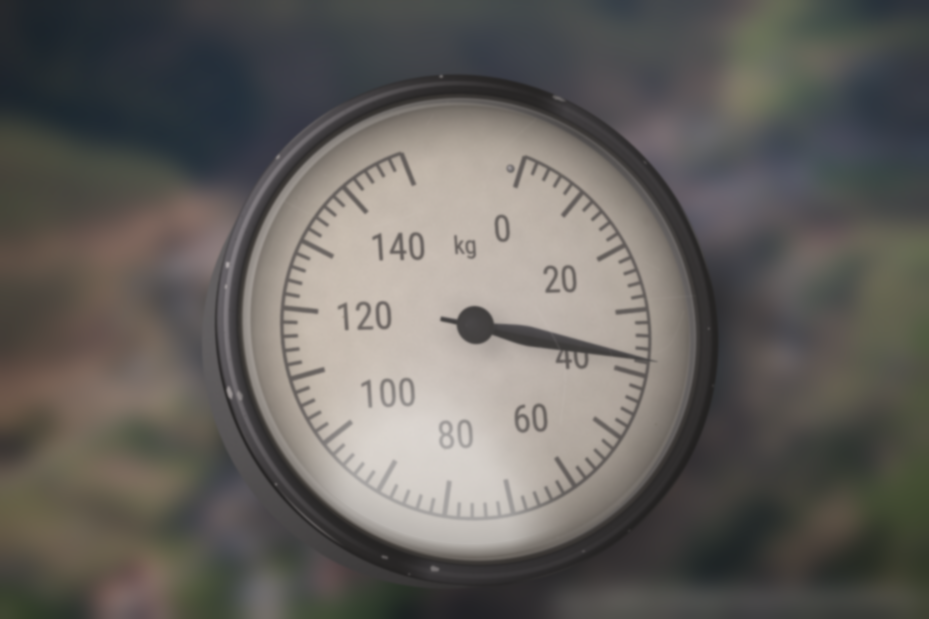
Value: 38 kg
